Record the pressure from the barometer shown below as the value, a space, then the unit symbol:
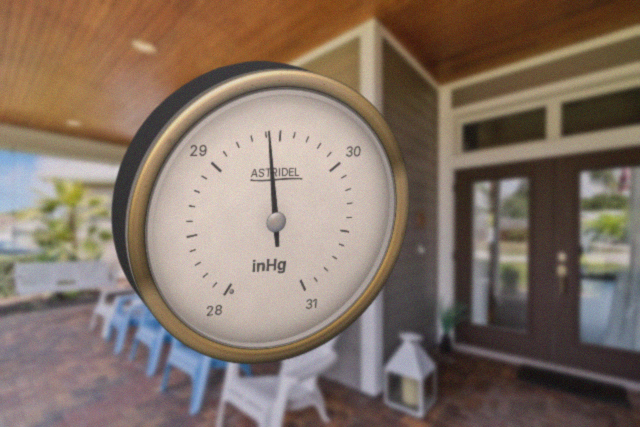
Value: 29.4 inHg
